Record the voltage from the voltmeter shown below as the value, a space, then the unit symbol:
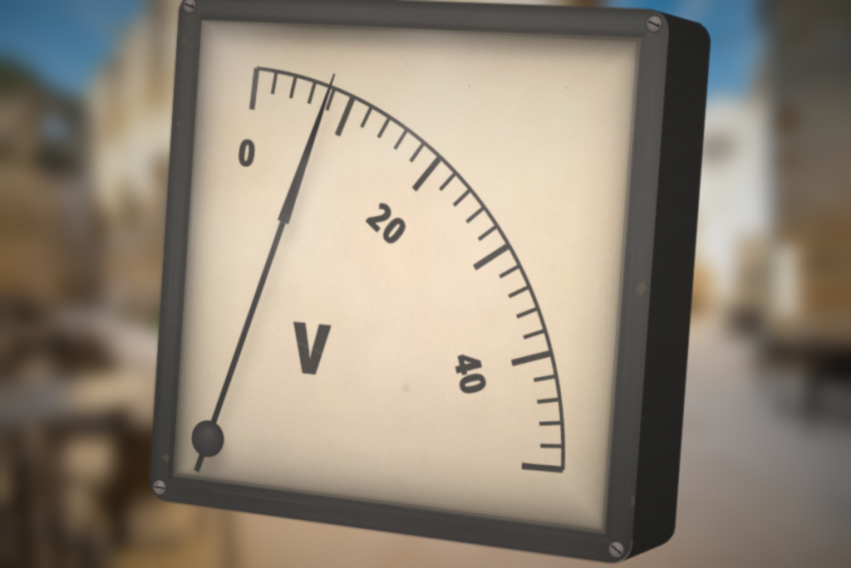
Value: 8 V
